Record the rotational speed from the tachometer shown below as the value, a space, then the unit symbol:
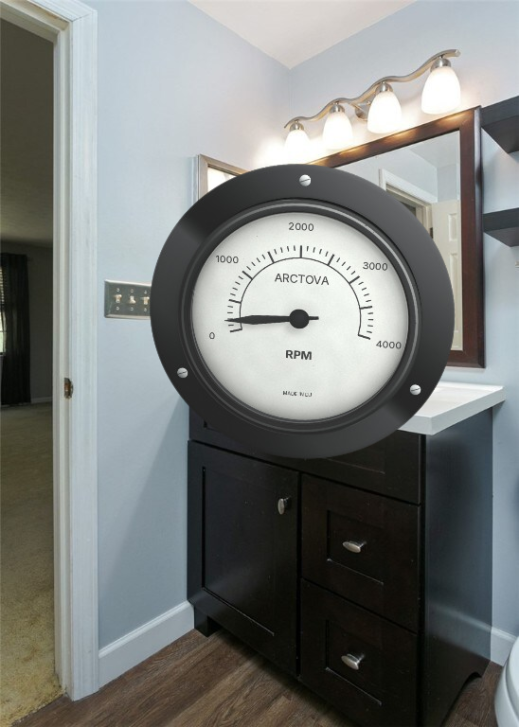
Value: 200 rpm
